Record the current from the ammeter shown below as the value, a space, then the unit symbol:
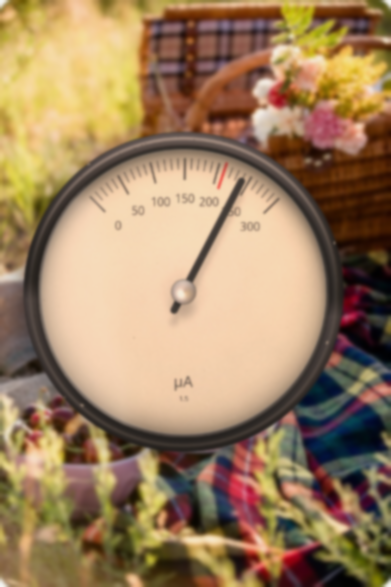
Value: 240 µA
